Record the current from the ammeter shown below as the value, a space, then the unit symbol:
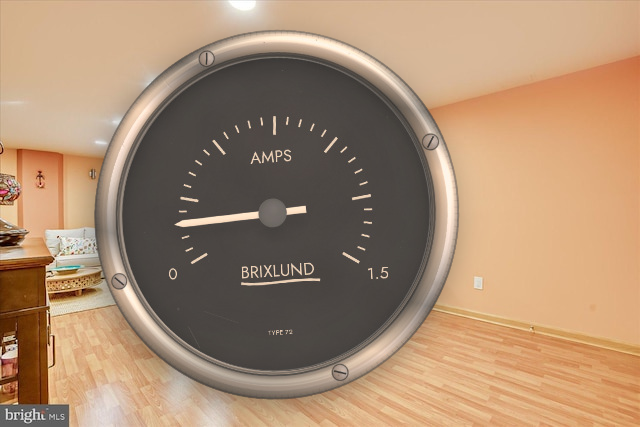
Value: 0.15 A
